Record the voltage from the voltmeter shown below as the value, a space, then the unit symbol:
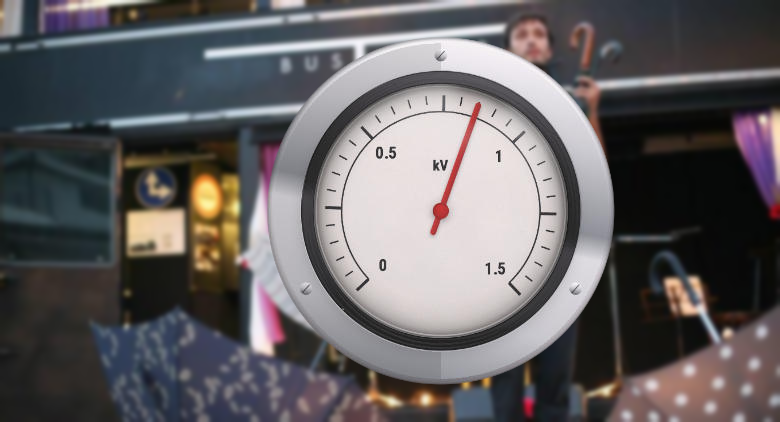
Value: 0.85 kV
